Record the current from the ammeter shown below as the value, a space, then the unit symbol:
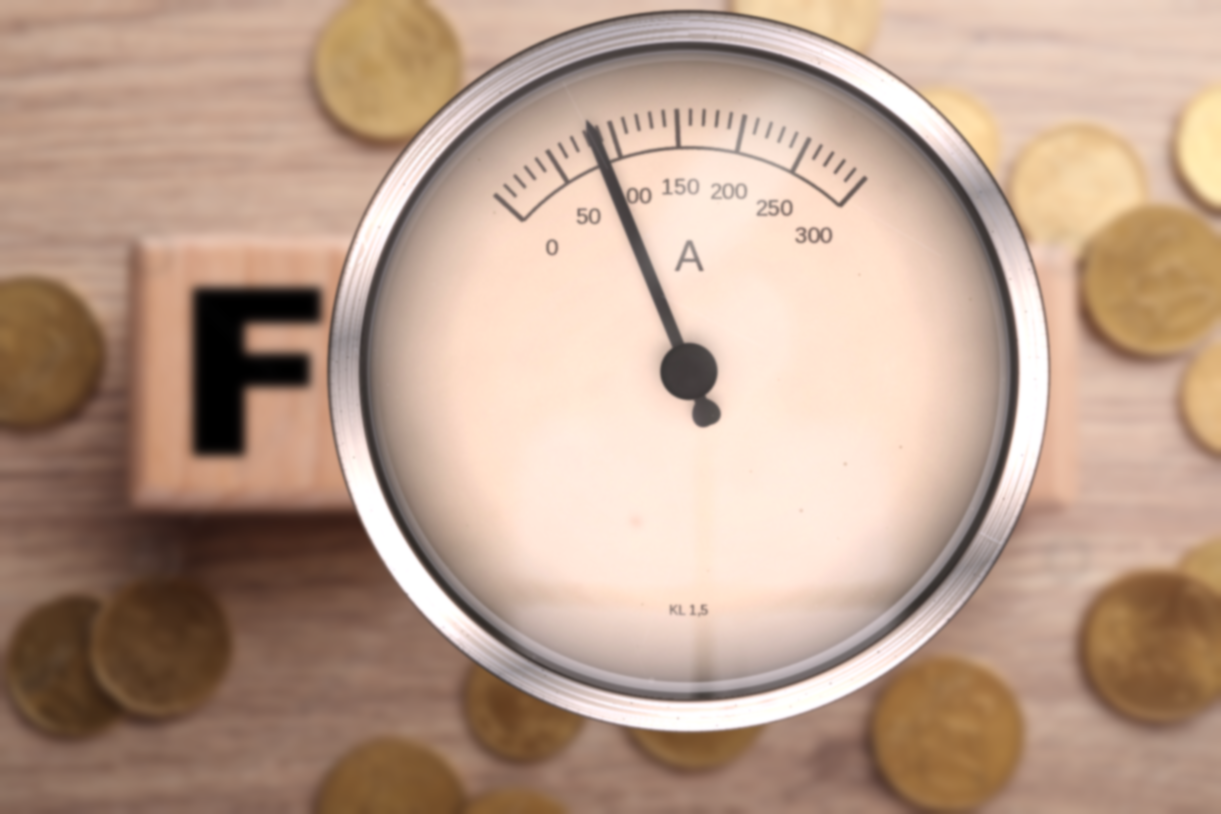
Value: 85 A
